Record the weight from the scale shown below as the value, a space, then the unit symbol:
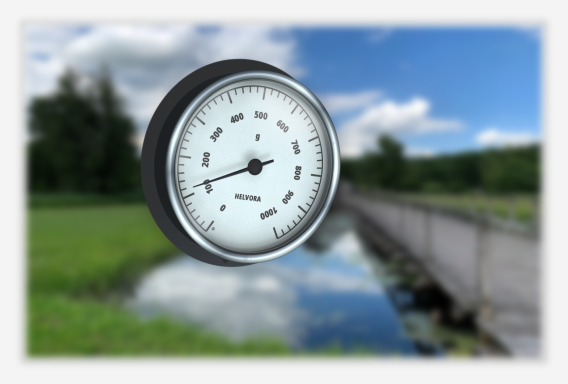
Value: 120 g
